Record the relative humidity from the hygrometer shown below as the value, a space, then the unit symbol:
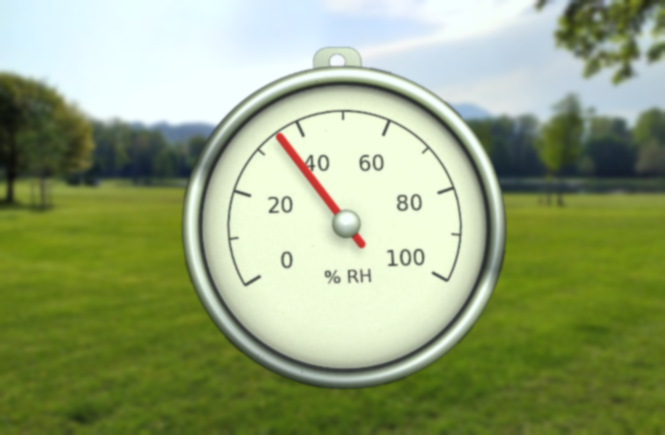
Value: 35 %
